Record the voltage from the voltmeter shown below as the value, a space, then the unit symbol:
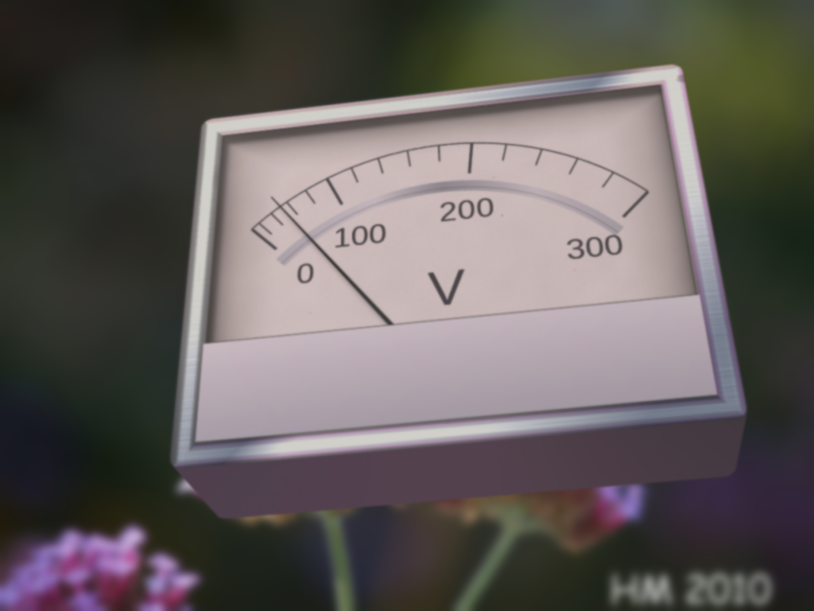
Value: 50 V
